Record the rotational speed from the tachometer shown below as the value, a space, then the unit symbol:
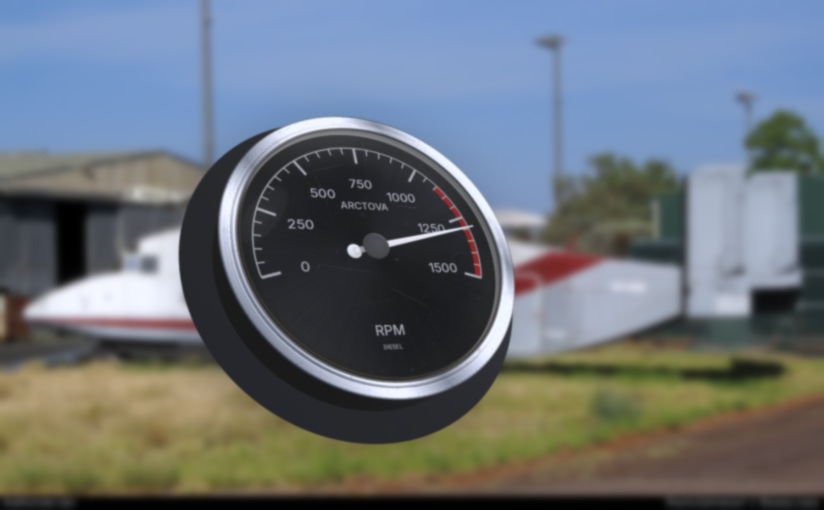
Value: 1300 rpm
